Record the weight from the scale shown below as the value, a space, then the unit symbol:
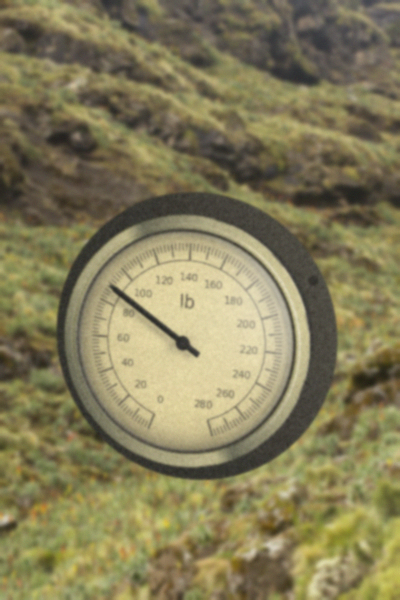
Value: 90 lb
